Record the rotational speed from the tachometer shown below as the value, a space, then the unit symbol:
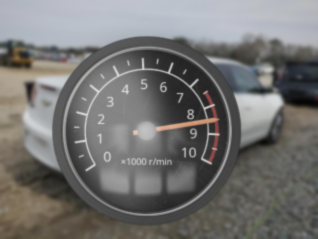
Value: 8500 rpm
